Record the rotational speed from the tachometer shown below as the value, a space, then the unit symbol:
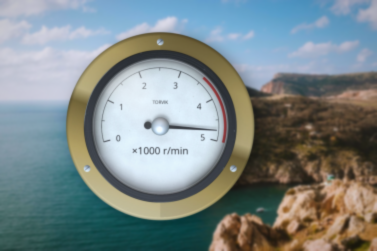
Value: 4750 rpm
